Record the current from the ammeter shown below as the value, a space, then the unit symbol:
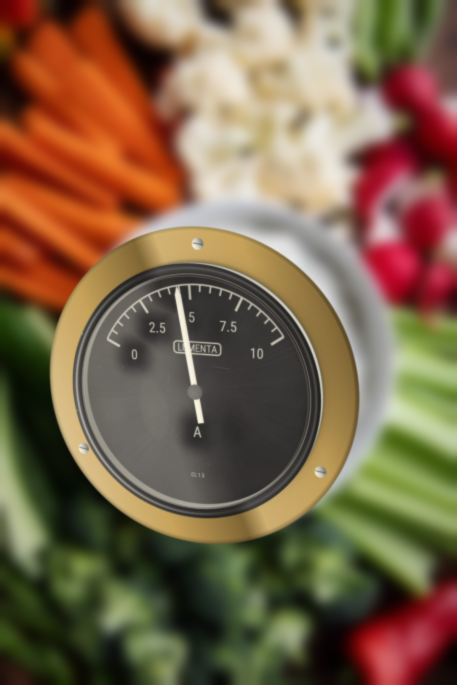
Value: 4.5 A
